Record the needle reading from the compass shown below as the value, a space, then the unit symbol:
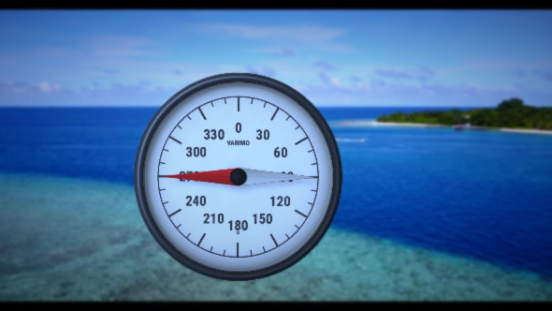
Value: 270 °
